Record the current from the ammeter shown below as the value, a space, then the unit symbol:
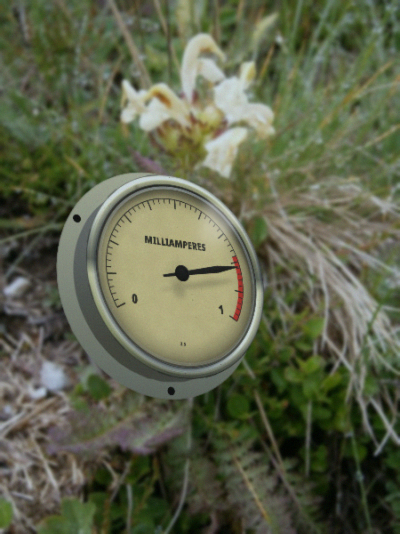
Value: 0.82 mA
